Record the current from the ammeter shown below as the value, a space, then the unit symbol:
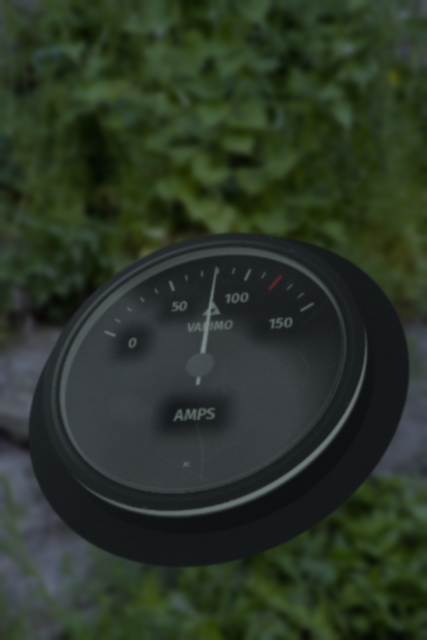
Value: 80 A
